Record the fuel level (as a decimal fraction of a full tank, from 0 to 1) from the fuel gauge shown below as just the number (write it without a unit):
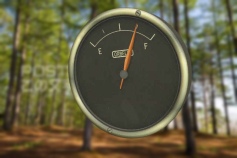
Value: 0.75
